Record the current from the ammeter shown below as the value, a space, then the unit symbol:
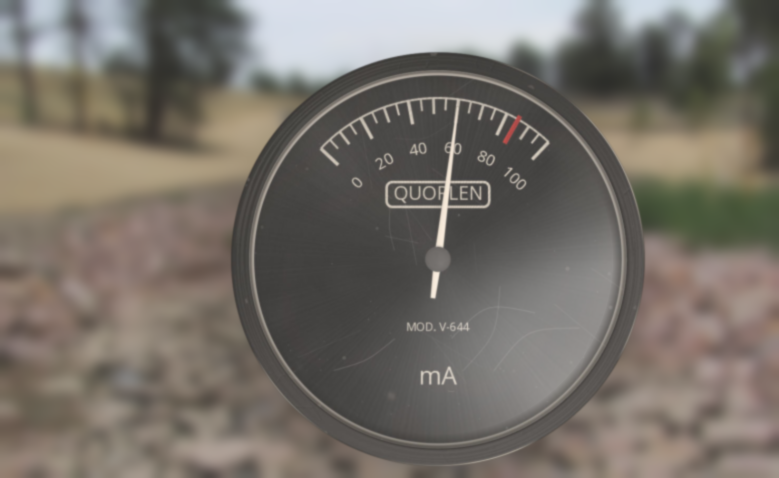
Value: 60 mA
